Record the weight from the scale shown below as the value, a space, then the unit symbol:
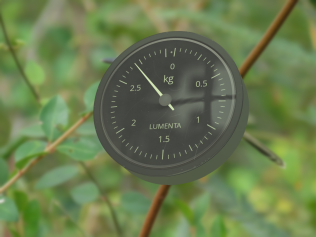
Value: 2.7 kg
